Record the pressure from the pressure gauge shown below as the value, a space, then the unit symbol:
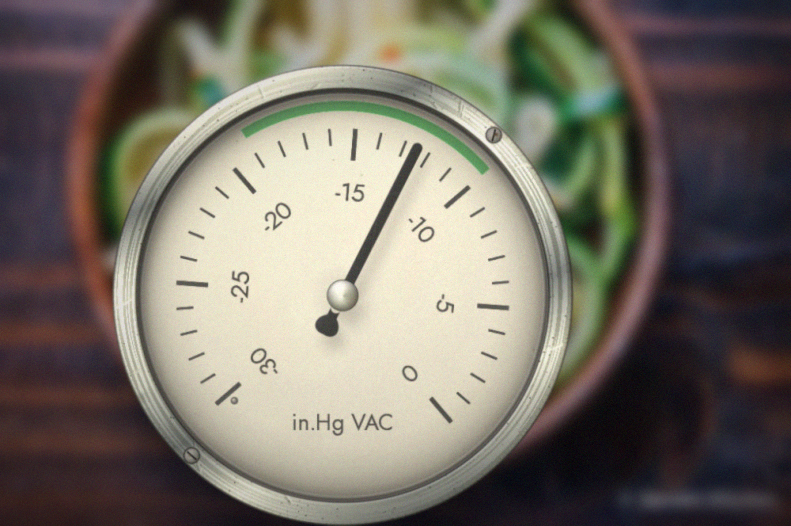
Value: -12.5 inHg
